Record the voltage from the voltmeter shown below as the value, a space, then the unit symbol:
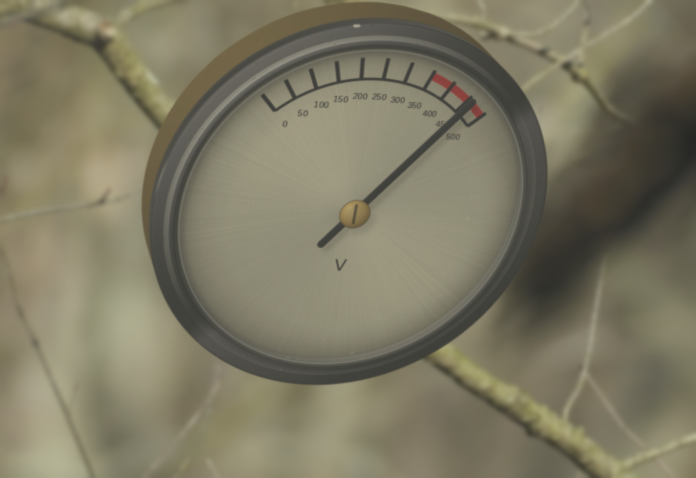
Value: 450 V
